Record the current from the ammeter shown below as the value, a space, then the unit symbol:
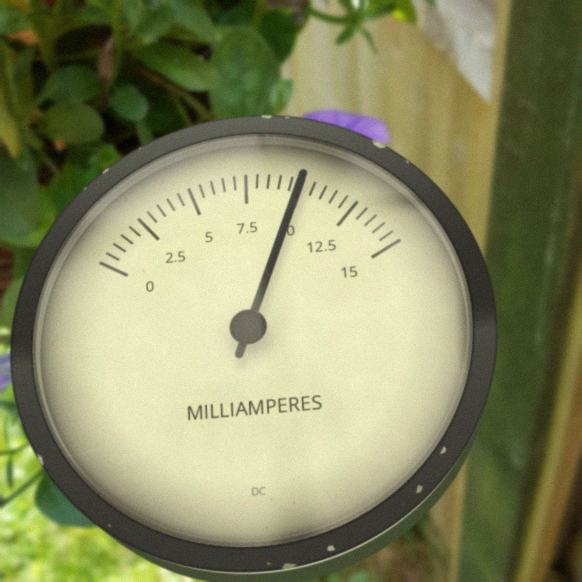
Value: 10 mA
